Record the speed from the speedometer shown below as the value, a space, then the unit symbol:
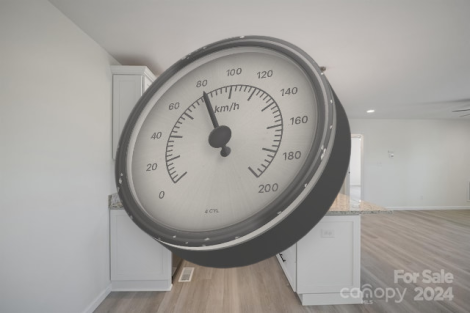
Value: 80 km/h
